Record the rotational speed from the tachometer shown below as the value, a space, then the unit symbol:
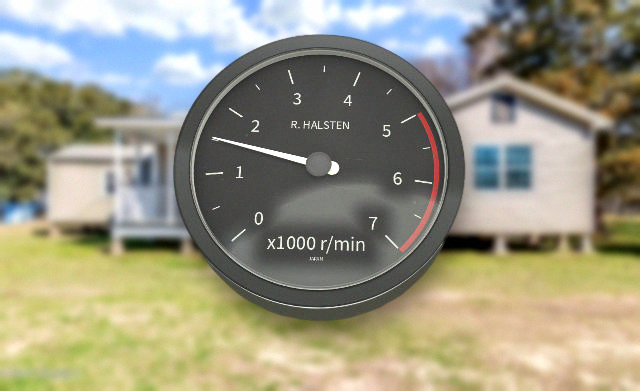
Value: 1500 rpm
